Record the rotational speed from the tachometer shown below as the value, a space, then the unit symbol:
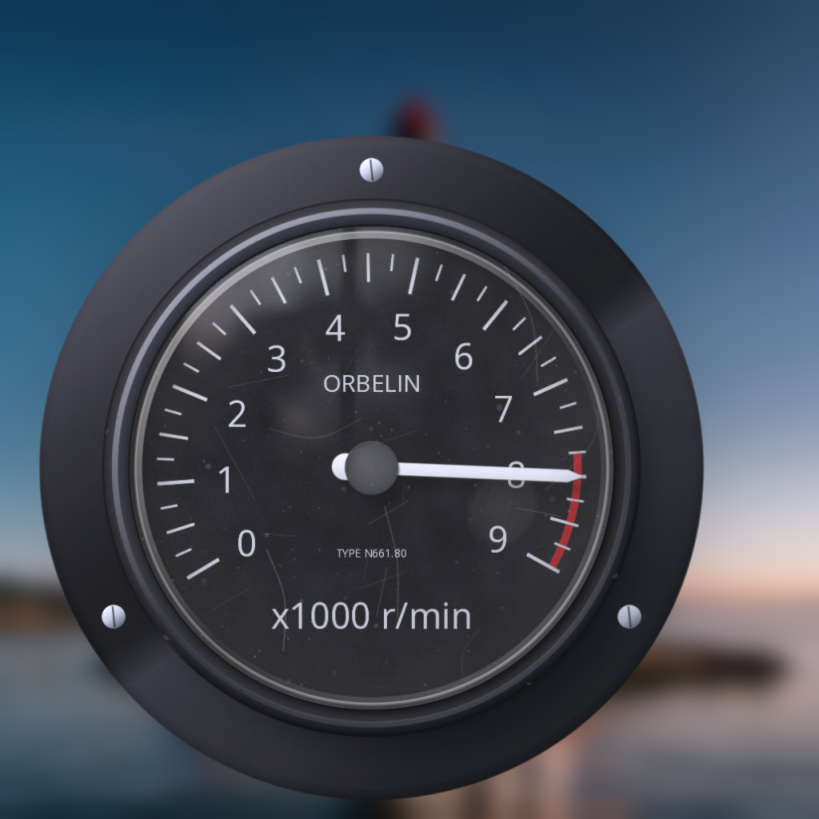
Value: 8000 rpm
